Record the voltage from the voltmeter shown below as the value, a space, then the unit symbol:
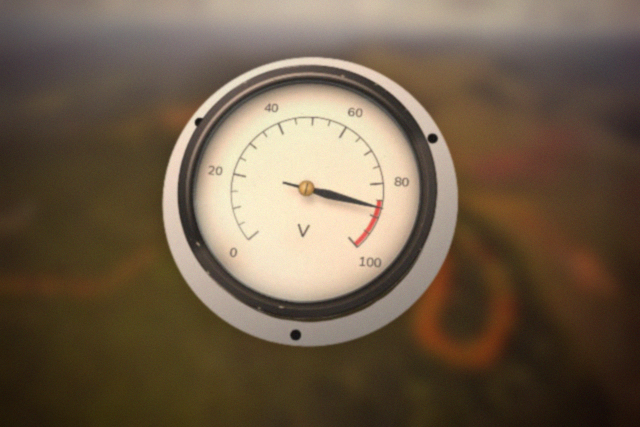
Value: 87.5 V
